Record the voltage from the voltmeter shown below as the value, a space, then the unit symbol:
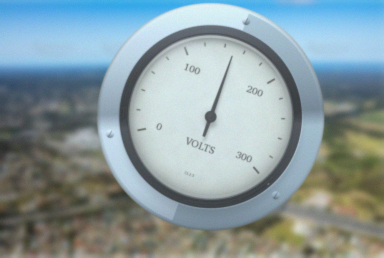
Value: 150 V
